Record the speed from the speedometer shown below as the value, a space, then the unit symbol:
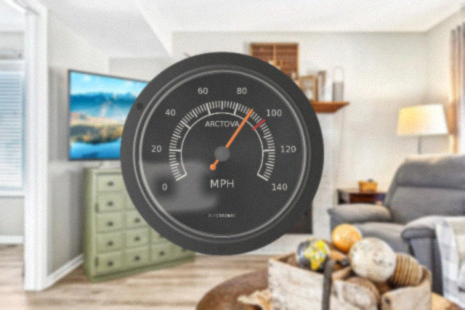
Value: 90 mph
